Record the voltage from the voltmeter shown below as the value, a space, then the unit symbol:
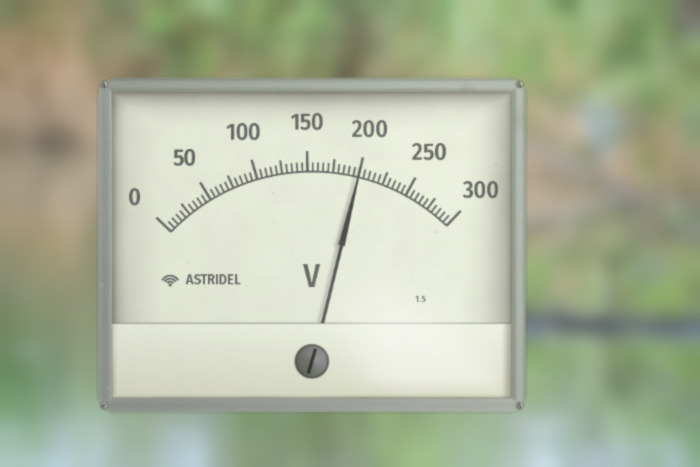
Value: 200 V
